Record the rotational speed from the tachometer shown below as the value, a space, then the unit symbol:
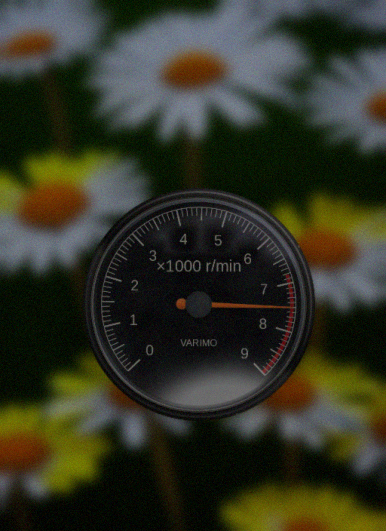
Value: 7500 rpm
